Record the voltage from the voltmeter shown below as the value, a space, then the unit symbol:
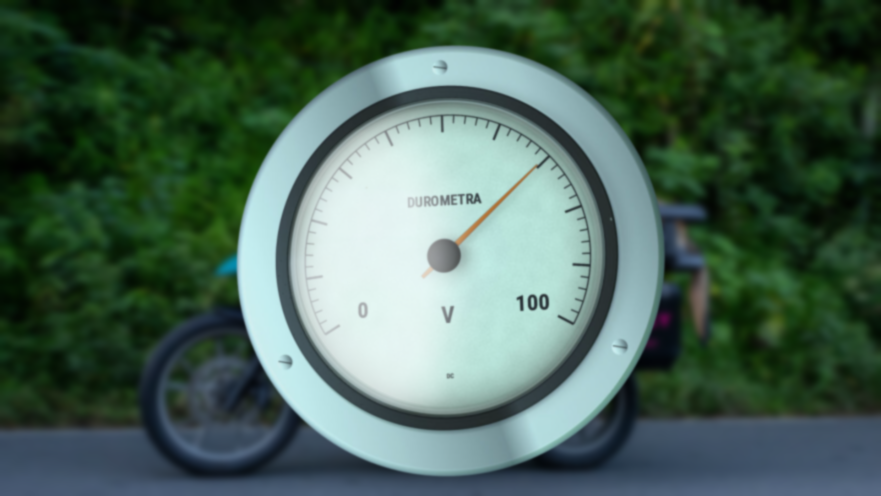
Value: 70 V
